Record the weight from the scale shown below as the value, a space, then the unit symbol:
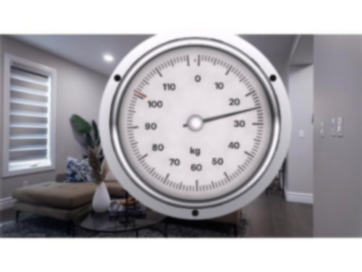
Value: 25 kg
